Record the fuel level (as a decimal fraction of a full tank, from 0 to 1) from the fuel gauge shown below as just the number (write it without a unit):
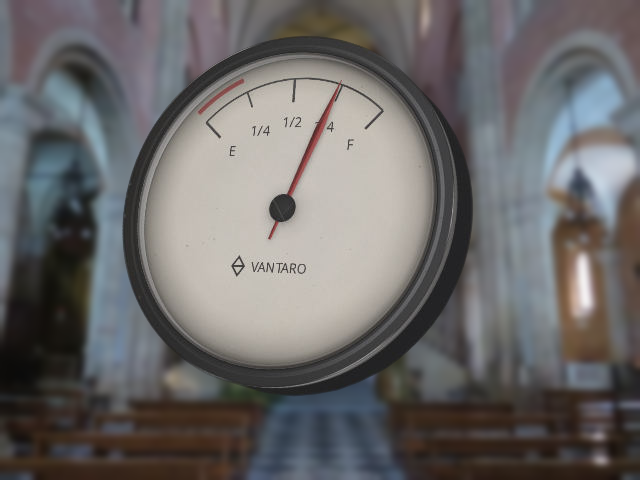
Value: 0.75
